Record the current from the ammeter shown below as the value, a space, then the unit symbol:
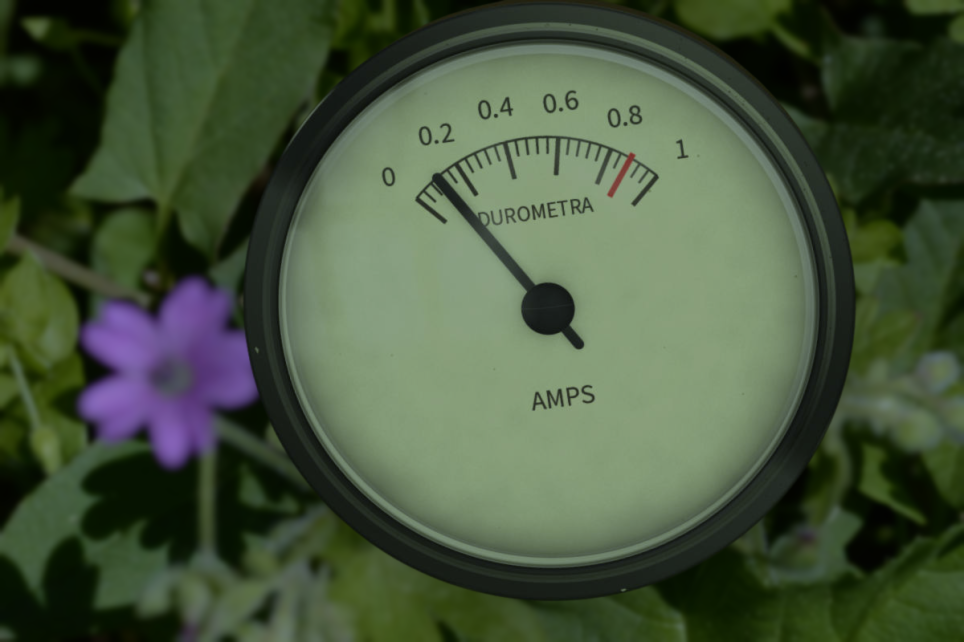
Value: 0.12 A
